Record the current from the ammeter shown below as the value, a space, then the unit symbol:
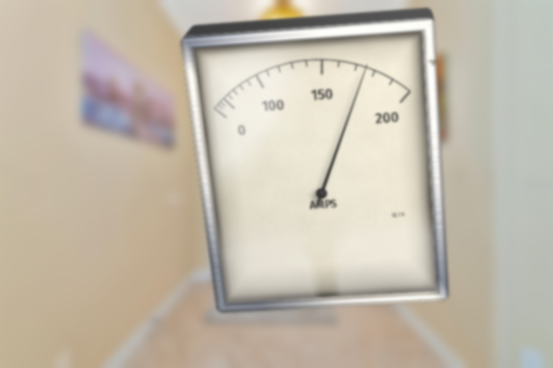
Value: 175 A
